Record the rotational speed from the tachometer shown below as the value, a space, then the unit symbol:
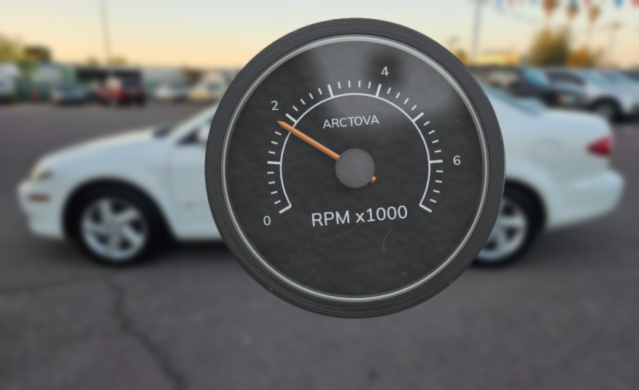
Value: 1800 rpm
